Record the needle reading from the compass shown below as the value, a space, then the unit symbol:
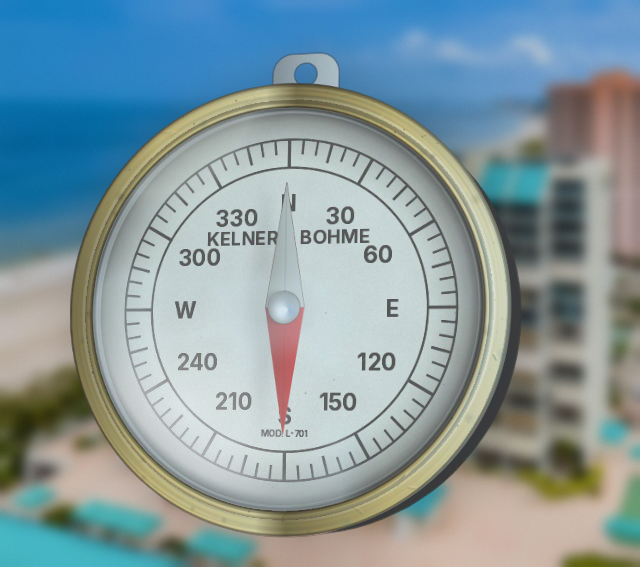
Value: 180 °
